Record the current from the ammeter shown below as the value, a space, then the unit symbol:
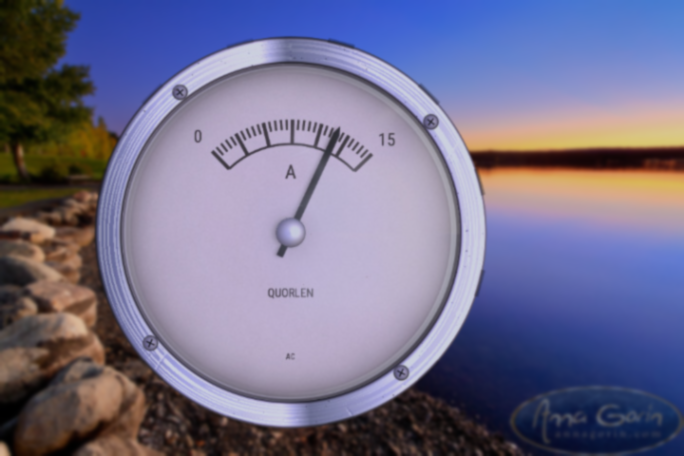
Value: 11.5 A
